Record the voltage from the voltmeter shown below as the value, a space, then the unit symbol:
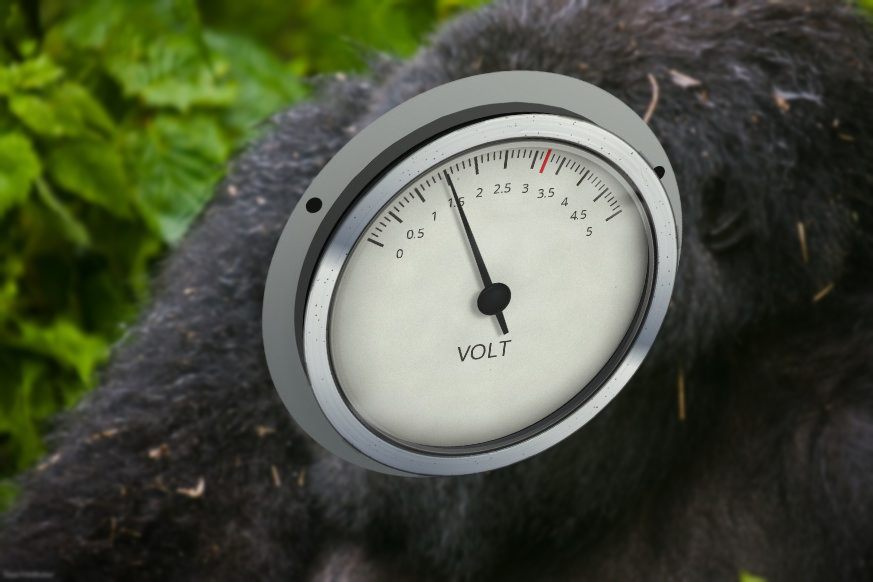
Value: 1.5 V
